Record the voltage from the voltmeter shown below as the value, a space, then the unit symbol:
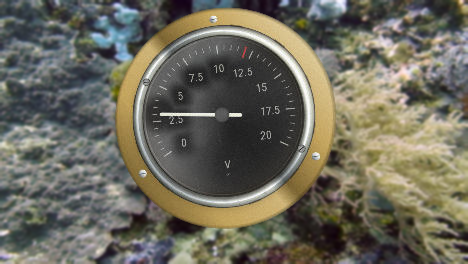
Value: 3 V
